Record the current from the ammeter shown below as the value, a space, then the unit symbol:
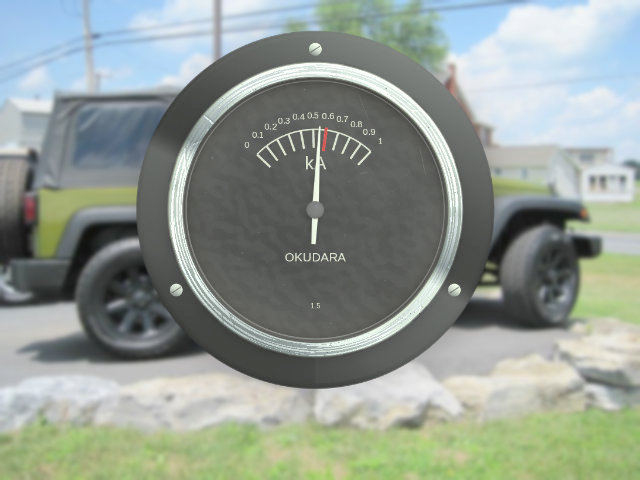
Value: 0.55 kA
